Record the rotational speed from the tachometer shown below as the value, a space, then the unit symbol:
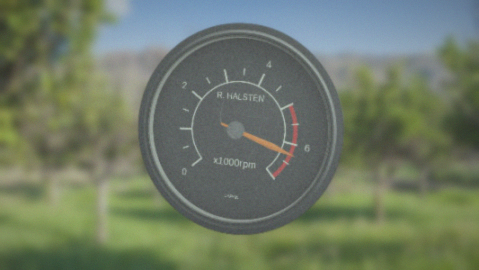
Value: 6250 rpm
